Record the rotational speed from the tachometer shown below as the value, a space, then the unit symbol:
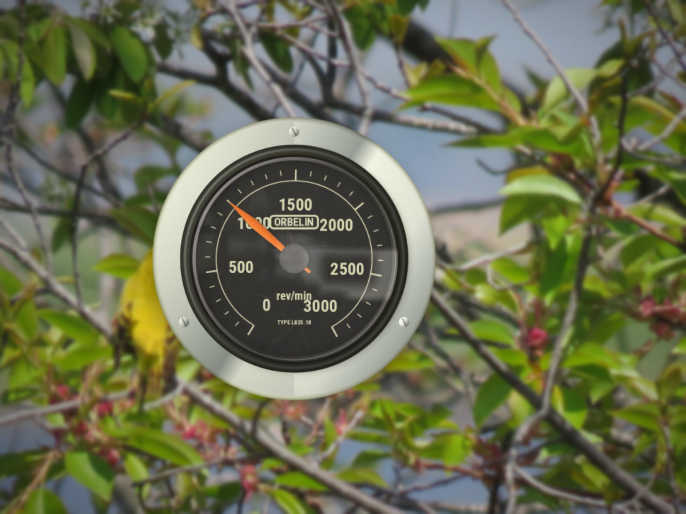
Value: 1000 rpm
